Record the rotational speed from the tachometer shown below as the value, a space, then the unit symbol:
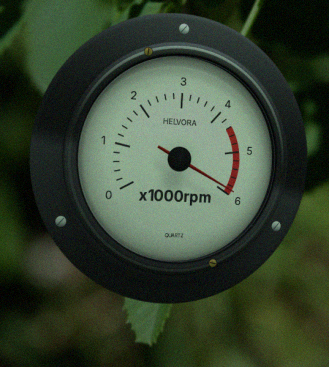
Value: 5900 rpm
